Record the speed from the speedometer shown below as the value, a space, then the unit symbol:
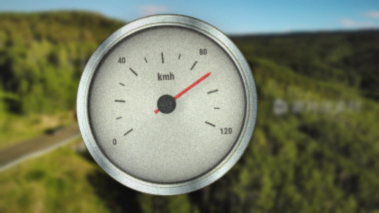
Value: 90 km/h
